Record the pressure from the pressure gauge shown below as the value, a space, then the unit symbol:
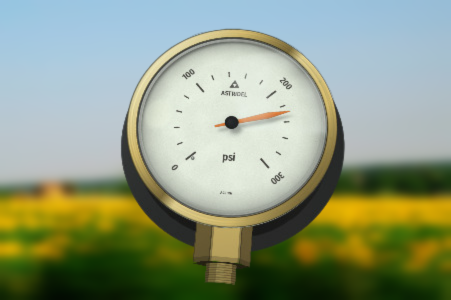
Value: 230 psi
